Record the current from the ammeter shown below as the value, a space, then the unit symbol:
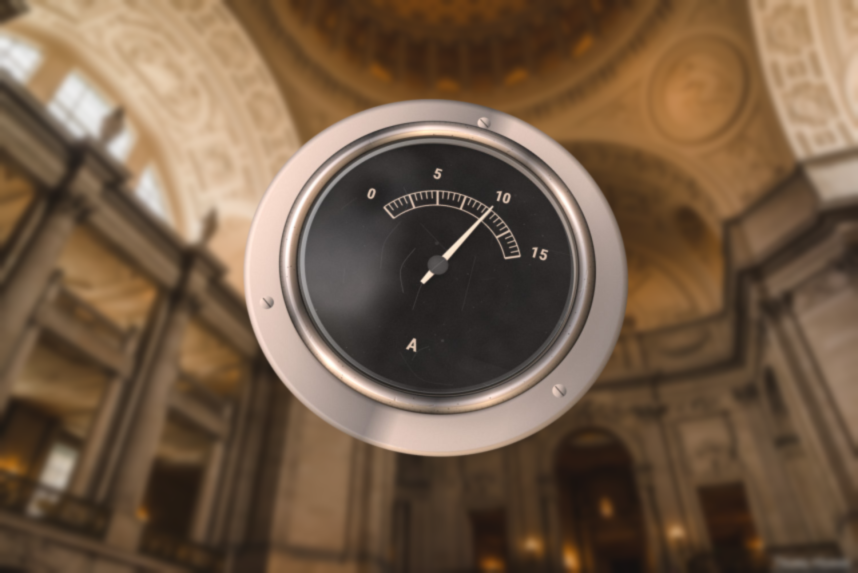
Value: 10 A
